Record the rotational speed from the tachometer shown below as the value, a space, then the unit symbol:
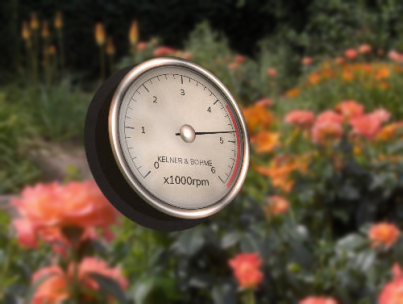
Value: 4800 rpm
